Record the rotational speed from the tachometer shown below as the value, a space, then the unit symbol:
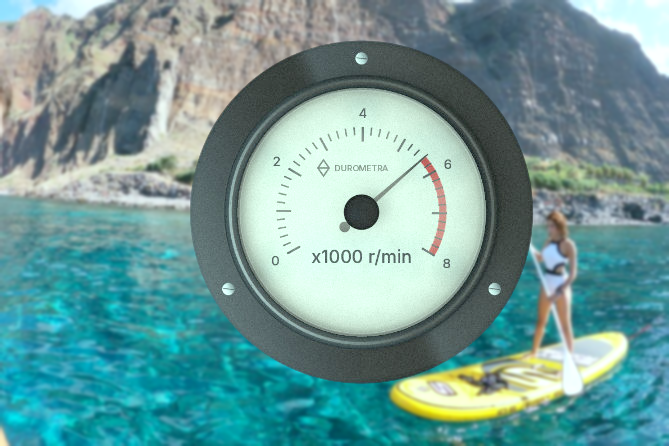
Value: 5600 rpm
